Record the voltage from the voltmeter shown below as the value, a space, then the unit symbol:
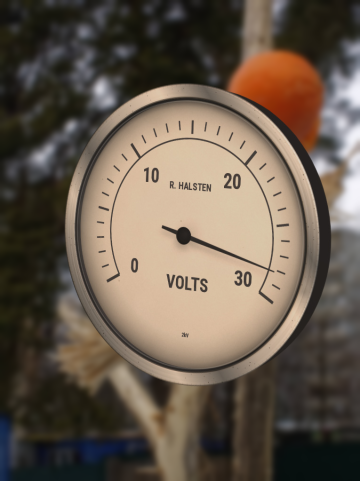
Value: 28 V
